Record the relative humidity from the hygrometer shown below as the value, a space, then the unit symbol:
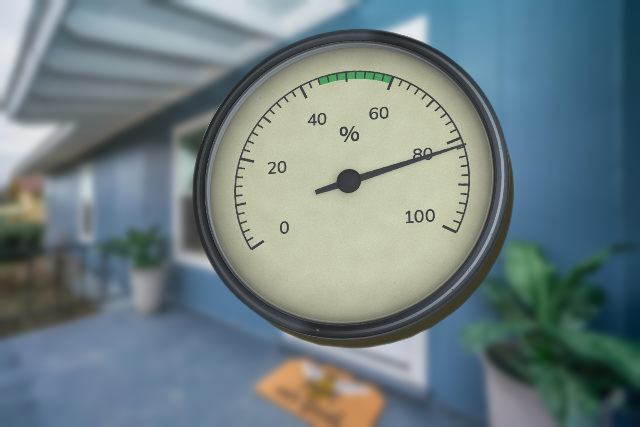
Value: 82 %
